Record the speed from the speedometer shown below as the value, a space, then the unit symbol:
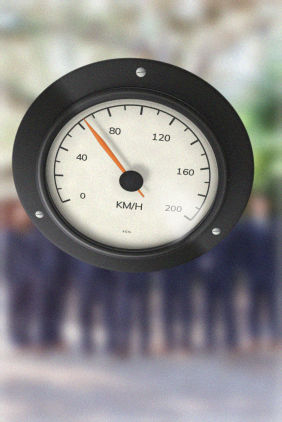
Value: 65 km/h
